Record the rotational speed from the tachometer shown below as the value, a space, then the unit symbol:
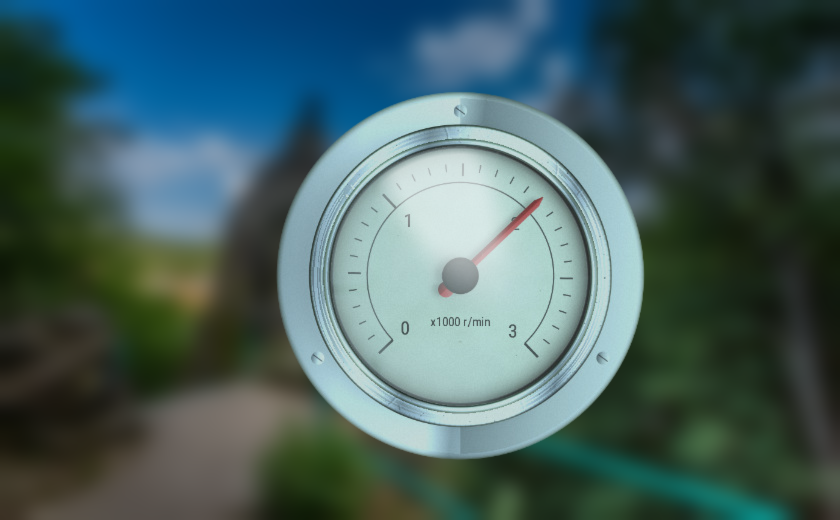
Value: 2000 rpm
